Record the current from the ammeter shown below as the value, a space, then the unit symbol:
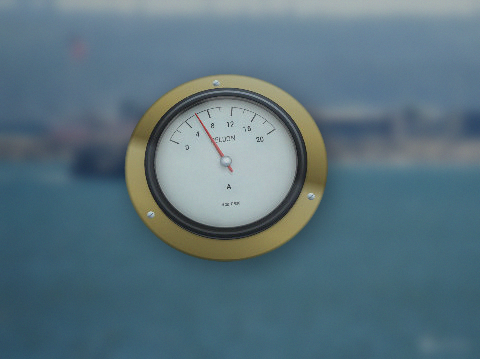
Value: 6 A
